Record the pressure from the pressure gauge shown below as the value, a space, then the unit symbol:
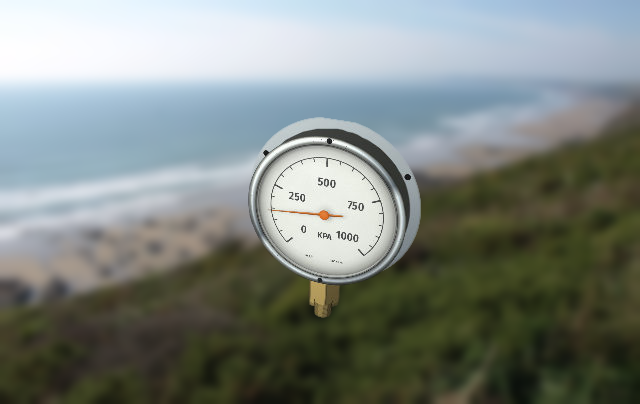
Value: 150 kPa
